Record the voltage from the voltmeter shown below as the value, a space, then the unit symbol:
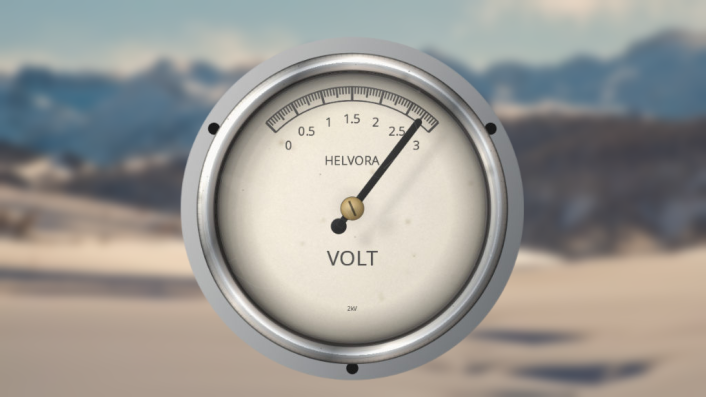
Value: 2.75 V
